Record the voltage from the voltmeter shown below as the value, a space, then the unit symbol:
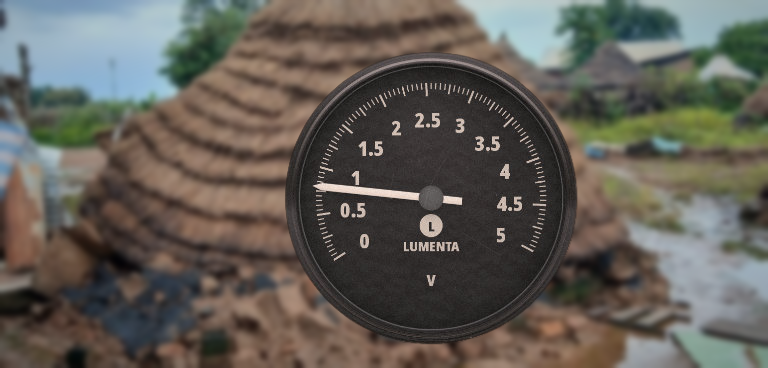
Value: 0.8 V
